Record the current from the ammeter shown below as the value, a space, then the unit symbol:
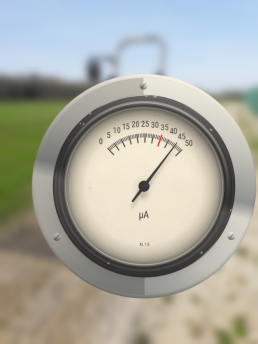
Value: 45 µA
